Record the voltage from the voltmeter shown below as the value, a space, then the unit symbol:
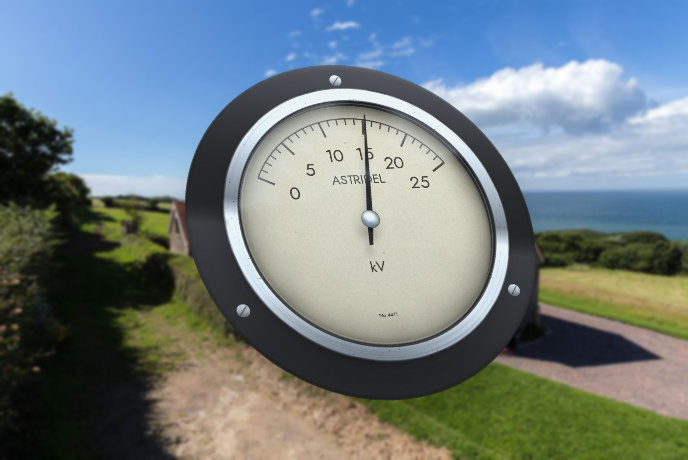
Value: 15 kV
